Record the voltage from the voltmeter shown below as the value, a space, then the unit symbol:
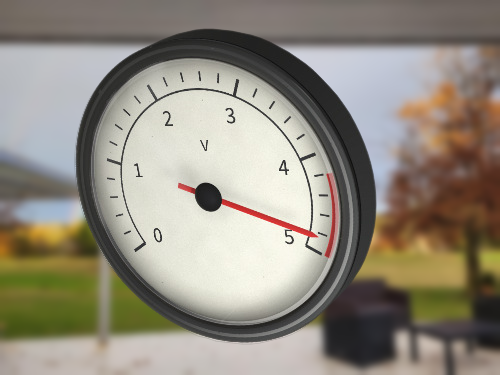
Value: 4.8 V
